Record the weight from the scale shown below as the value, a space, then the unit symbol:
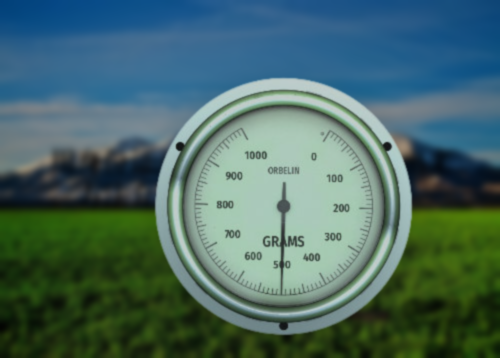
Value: 500 g
